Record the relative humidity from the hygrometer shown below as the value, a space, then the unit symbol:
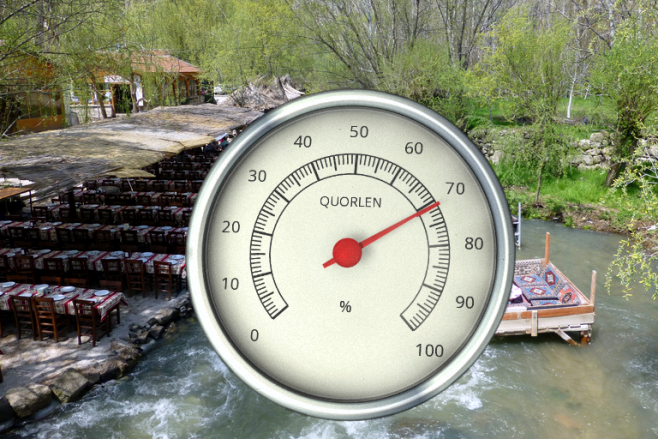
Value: 71 %
